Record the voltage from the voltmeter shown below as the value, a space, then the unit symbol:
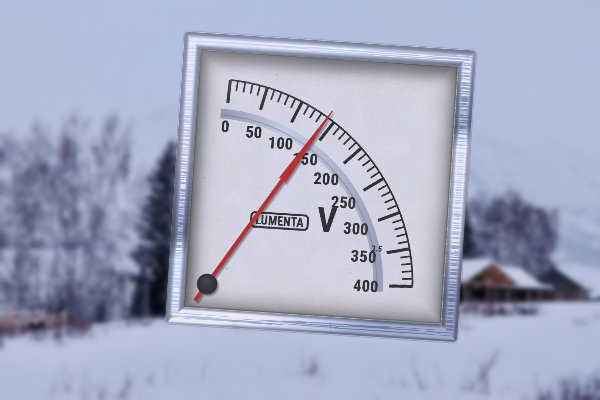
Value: 140 V
